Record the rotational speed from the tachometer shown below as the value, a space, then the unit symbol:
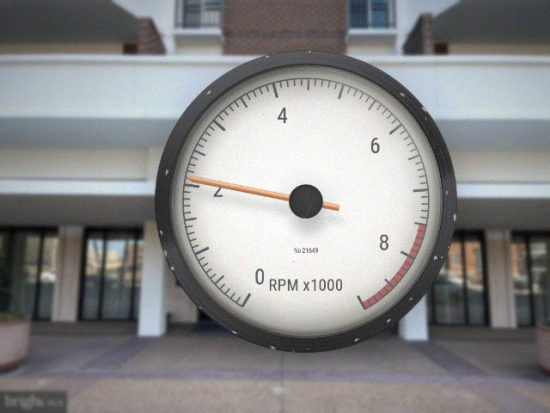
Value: 2100 rpm
